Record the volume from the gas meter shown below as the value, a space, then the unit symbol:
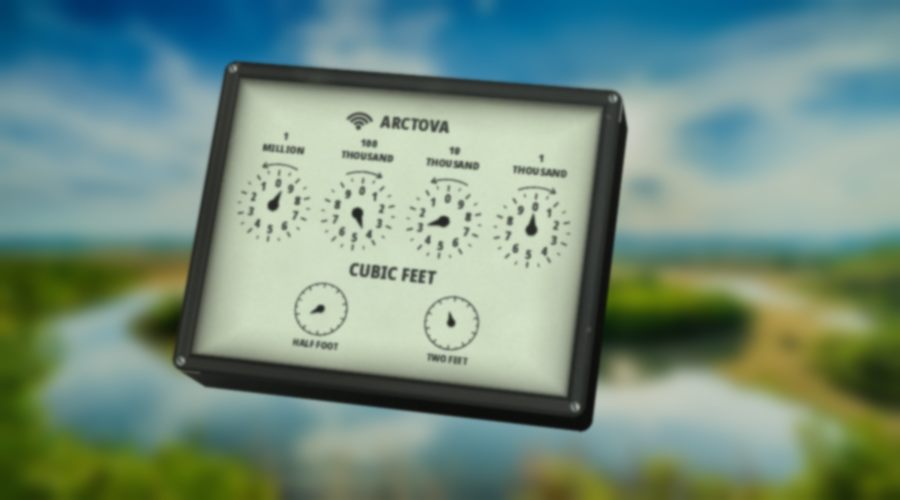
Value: 943000 ft³
